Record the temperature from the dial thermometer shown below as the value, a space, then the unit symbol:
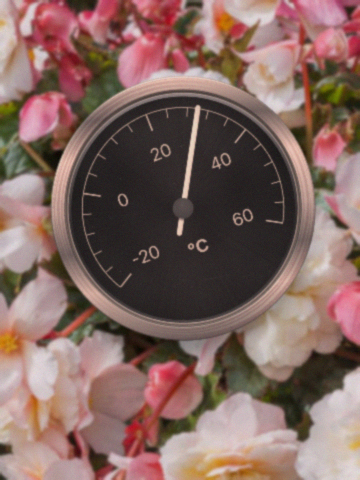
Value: 30 °C
